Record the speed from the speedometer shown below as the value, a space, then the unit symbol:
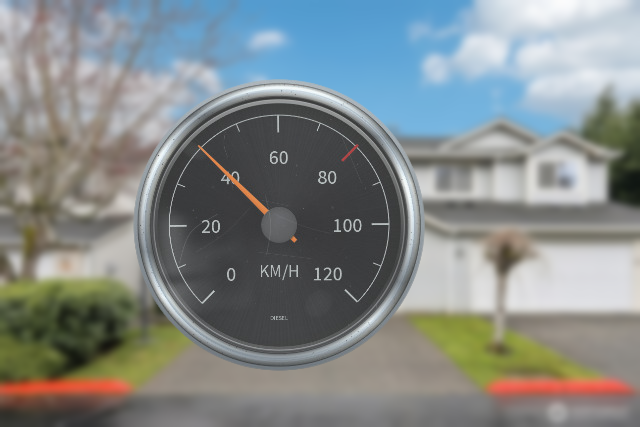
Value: 40 km/h
